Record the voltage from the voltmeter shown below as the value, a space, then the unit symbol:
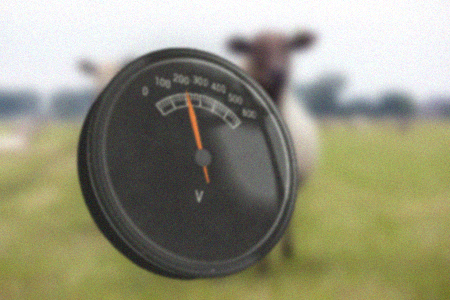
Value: 200 V
